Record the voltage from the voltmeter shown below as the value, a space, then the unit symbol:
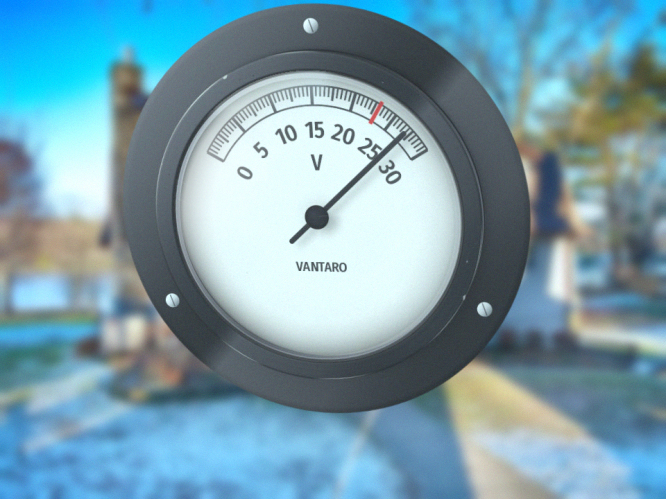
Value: 27 V
